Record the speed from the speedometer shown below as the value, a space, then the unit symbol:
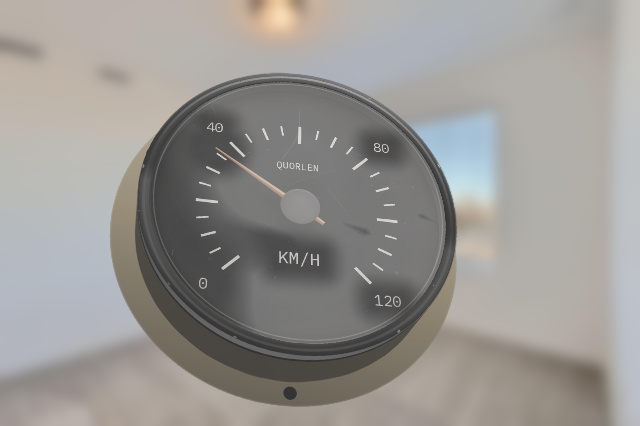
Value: 35 km/h
